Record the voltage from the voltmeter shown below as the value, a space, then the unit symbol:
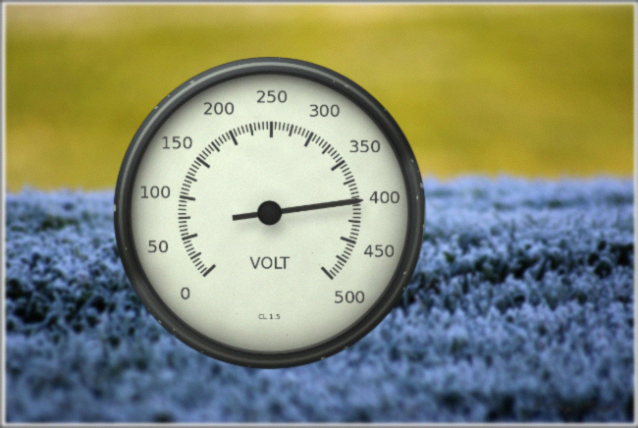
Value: 400 V
